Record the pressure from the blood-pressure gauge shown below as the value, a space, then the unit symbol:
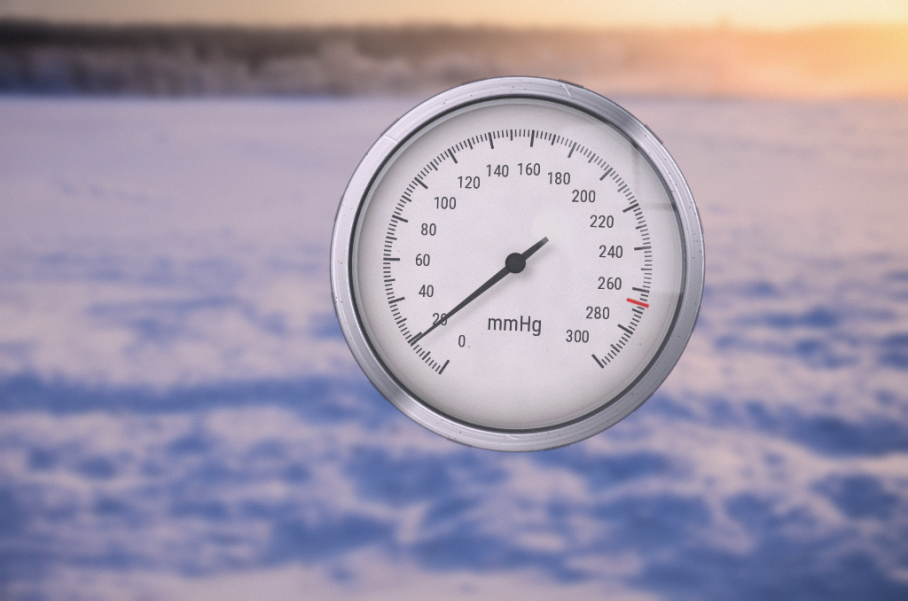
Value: 18 mmHg
